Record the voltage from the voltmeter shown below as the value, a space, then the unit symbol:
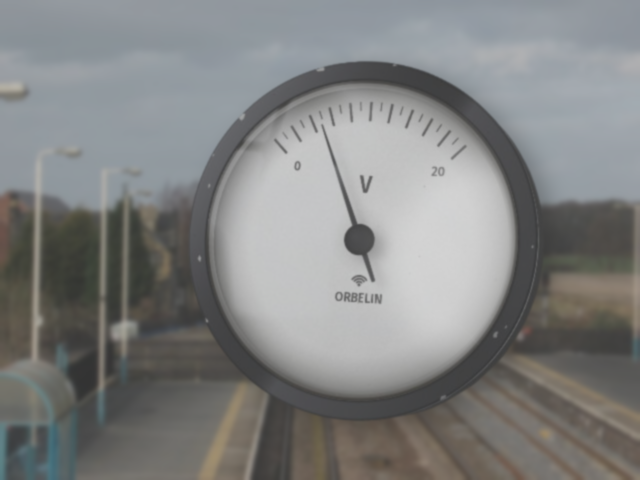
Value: 5 V
